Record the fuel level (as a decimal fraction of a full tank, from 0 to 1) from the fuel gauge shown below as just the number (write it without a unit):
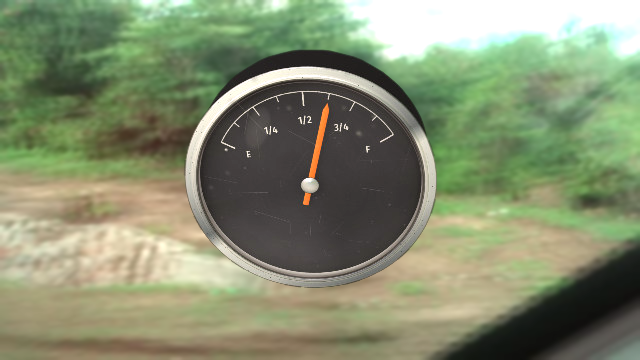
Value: 0.625
